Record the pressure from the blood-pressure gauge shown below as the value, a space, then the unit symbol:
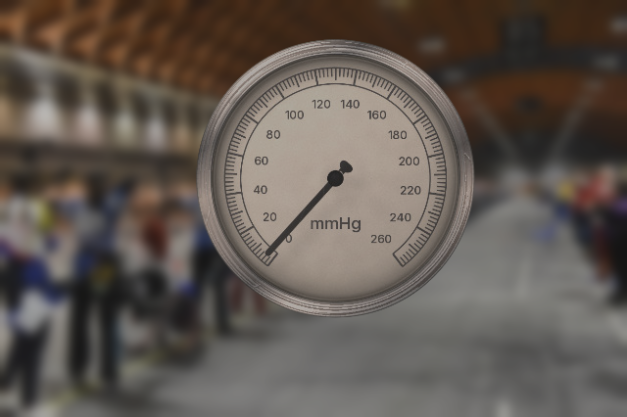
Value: 4 mmHg
